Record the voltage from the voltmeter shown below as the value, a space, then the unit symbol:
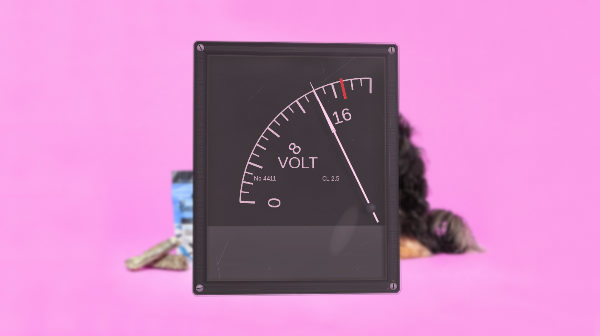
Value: 14 V
